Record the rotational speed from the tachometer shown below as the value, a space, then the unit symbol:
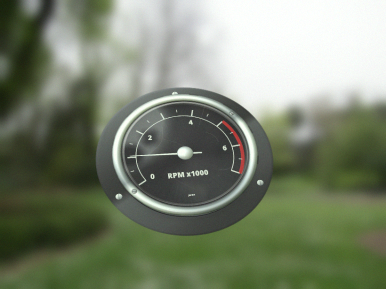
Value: 1000 rpm
